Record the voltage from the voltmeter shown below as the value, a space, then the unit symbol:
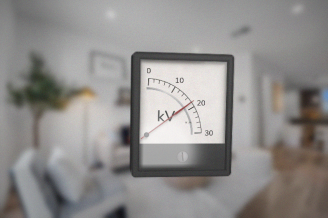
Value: 18 kV
